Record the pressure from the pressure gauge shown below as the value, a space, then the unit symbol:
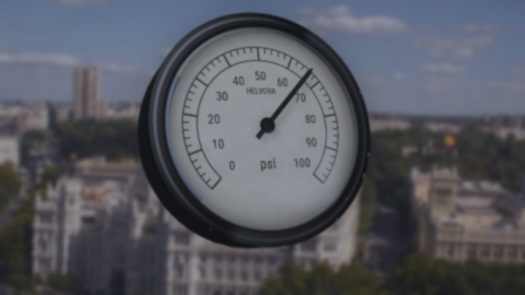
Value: 66 psi
